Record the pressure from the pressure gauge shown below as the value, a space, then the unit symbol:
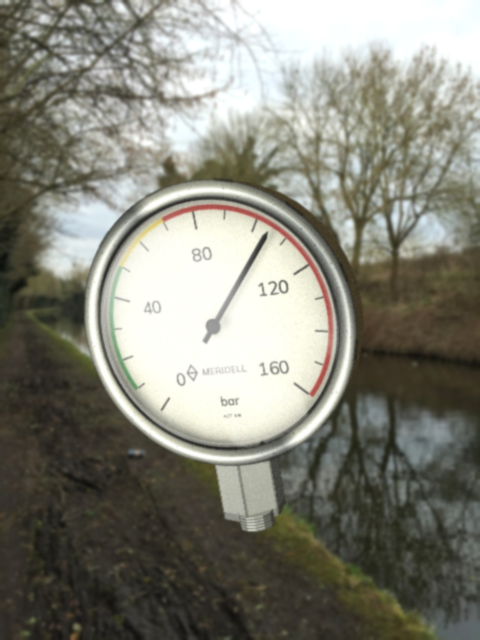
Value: 105 bar
